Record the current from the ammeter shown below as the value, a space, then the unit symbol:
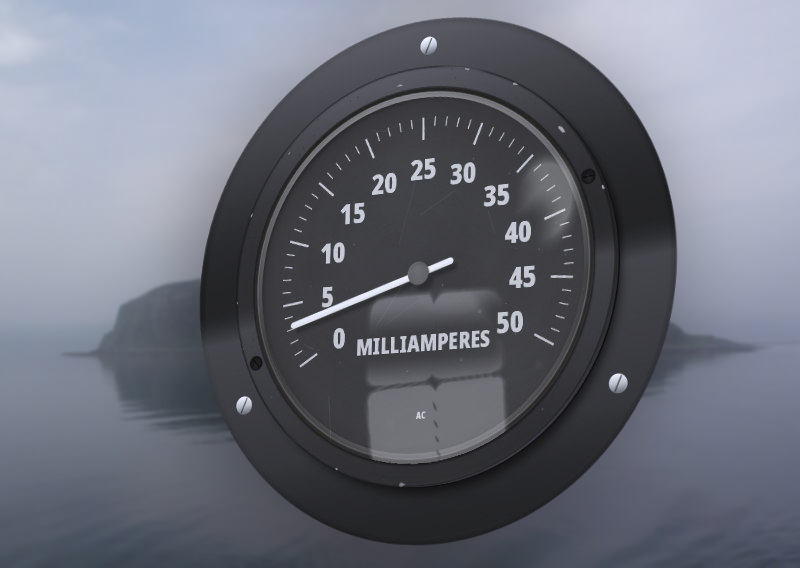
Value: 3 mA
